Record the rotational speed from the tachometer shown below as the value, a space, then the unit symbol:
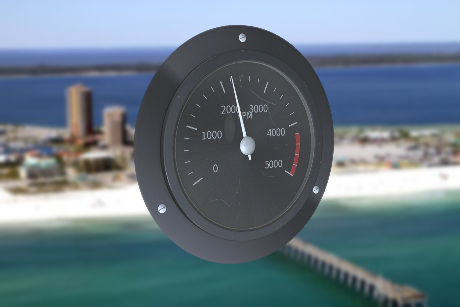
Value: 2200 rpm
